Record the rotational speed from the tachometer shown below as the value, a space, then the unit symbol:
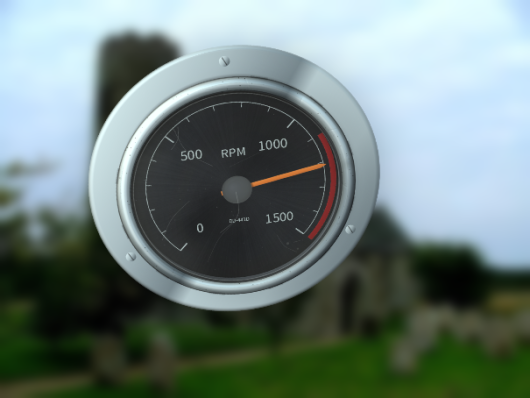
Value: 1200 rpm
